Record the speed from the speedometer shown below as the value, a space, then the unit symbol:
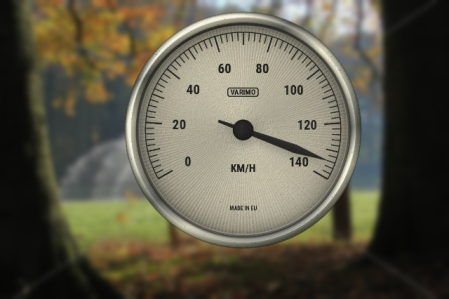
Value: 134 km/h
